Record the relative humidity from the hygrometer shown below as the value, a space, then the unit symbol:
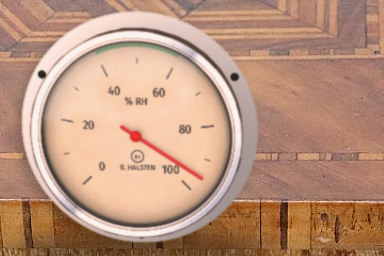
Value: 95 %
